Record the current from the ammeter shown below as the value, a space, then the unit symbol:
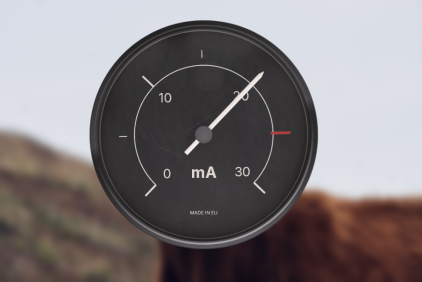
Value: 20 mA
